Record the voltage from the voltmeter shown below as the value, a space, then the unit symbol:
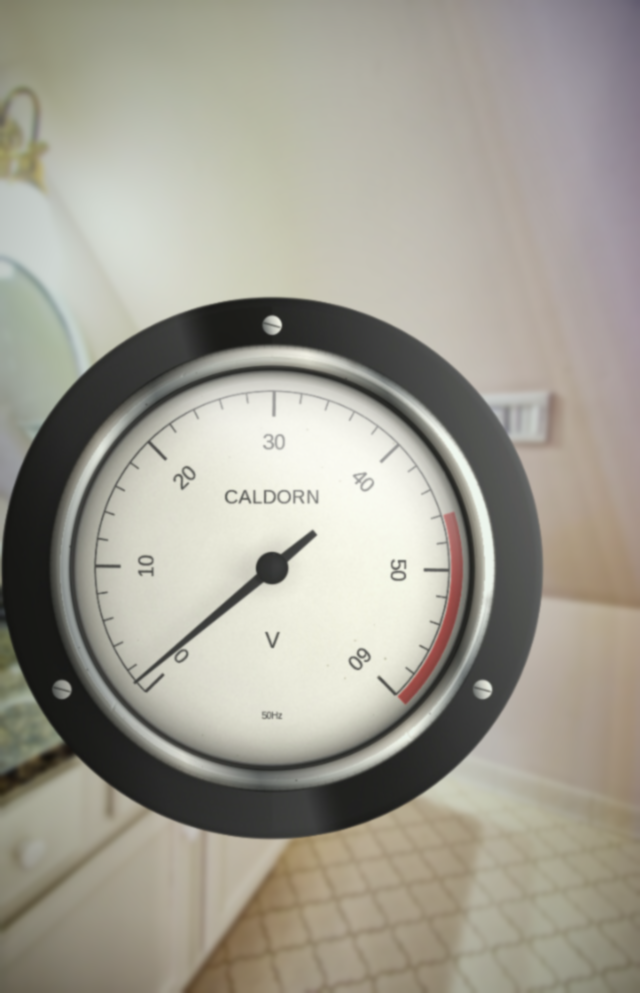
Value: 1 V
